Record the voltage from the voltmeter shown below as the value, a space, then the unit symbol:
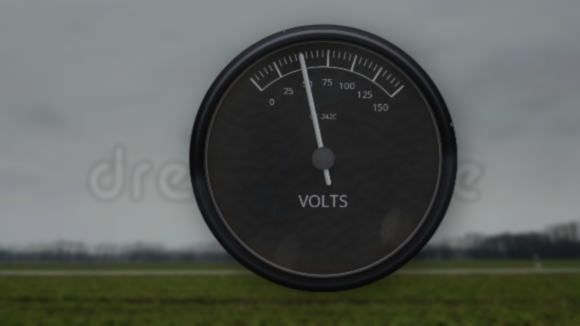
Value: 50 V
